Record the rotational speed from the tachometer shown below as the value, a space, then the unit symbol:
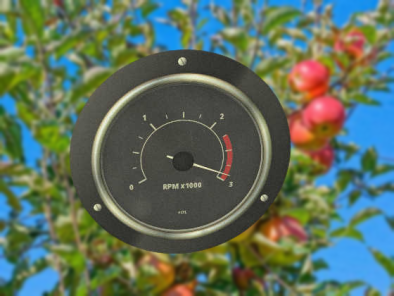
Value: 2875 rpm
